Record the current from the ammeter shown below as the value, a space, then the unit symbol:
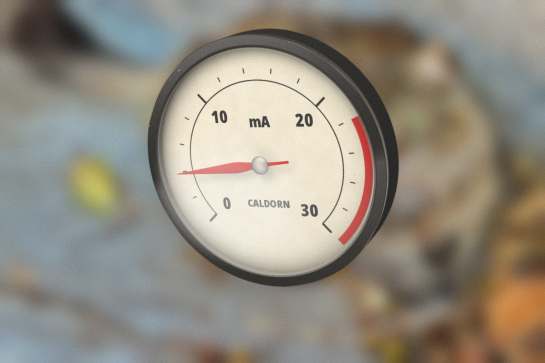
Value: 4 mA
